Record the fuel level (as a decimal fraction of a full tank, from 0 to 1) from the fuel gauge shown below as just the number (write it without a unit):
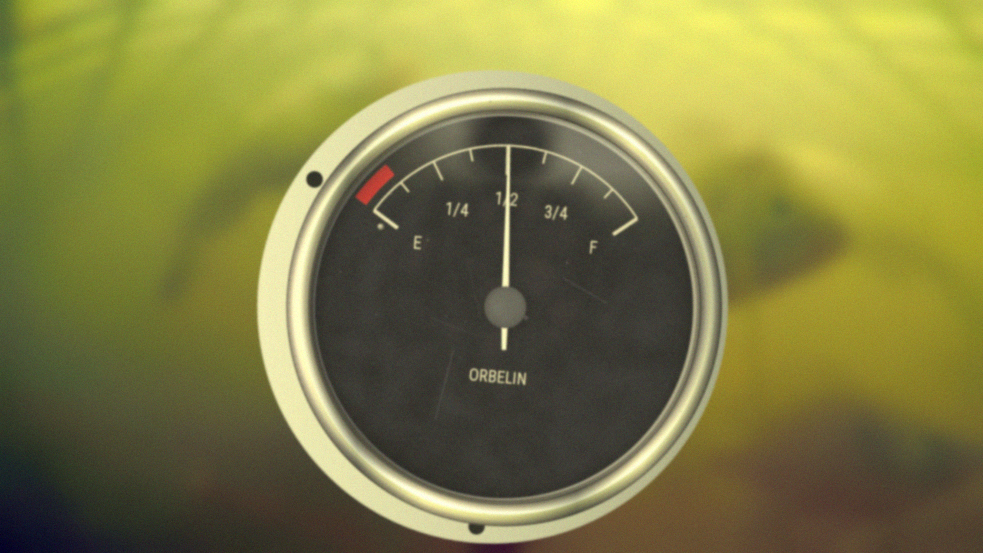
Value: 0.5
